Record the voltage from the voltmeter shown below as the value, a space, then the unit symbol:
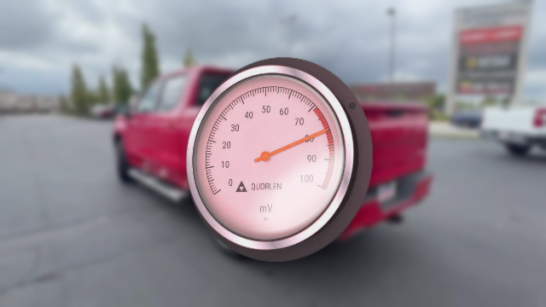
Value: 80 mV
